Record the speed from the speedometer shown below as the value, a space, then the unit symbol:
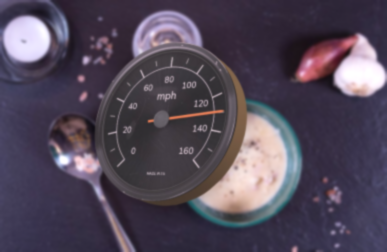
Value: 130 mph
